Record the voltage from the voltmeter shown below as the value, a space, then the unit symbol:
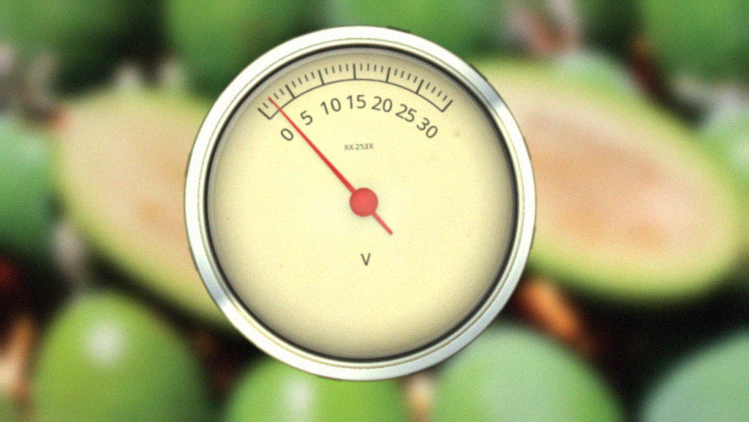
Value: 2 V
